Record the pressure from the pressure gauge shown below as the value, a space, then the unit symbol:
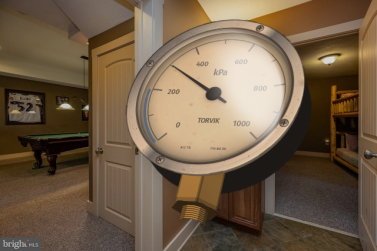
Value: 300 kPa
